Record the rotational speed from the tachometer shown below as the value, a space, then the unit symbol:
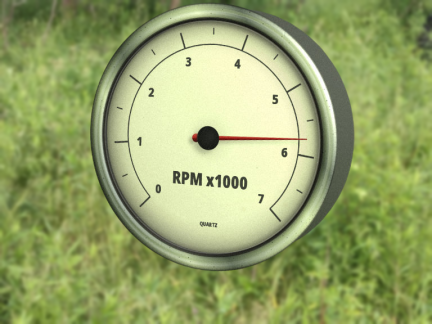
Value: 5750 rpm
